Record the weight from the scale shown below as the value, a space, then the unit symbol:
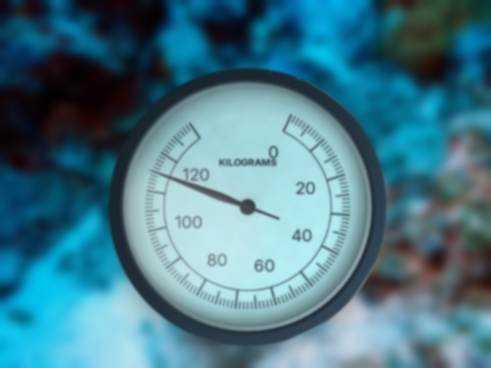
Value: 115 kg
